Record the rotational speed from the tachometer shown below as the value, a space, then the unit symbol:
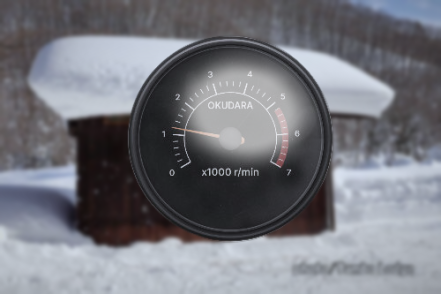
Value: 1200 rpm
